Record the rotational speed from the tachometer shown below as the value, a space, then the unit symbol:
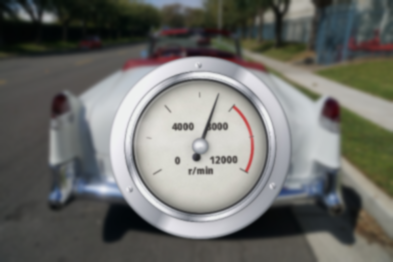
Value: 7000 rpm
